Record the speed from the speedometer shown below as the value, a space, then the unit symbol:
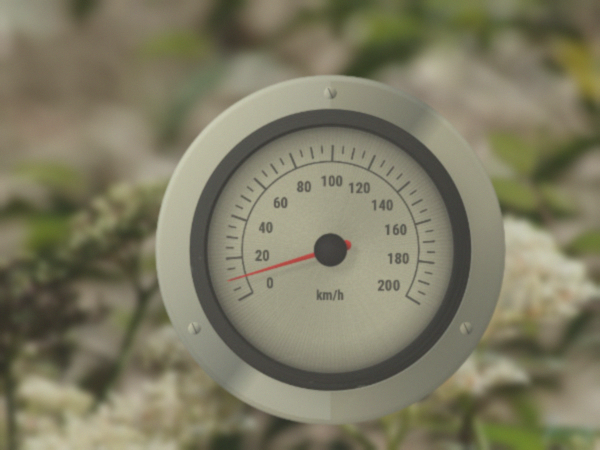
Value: 10 km/h
